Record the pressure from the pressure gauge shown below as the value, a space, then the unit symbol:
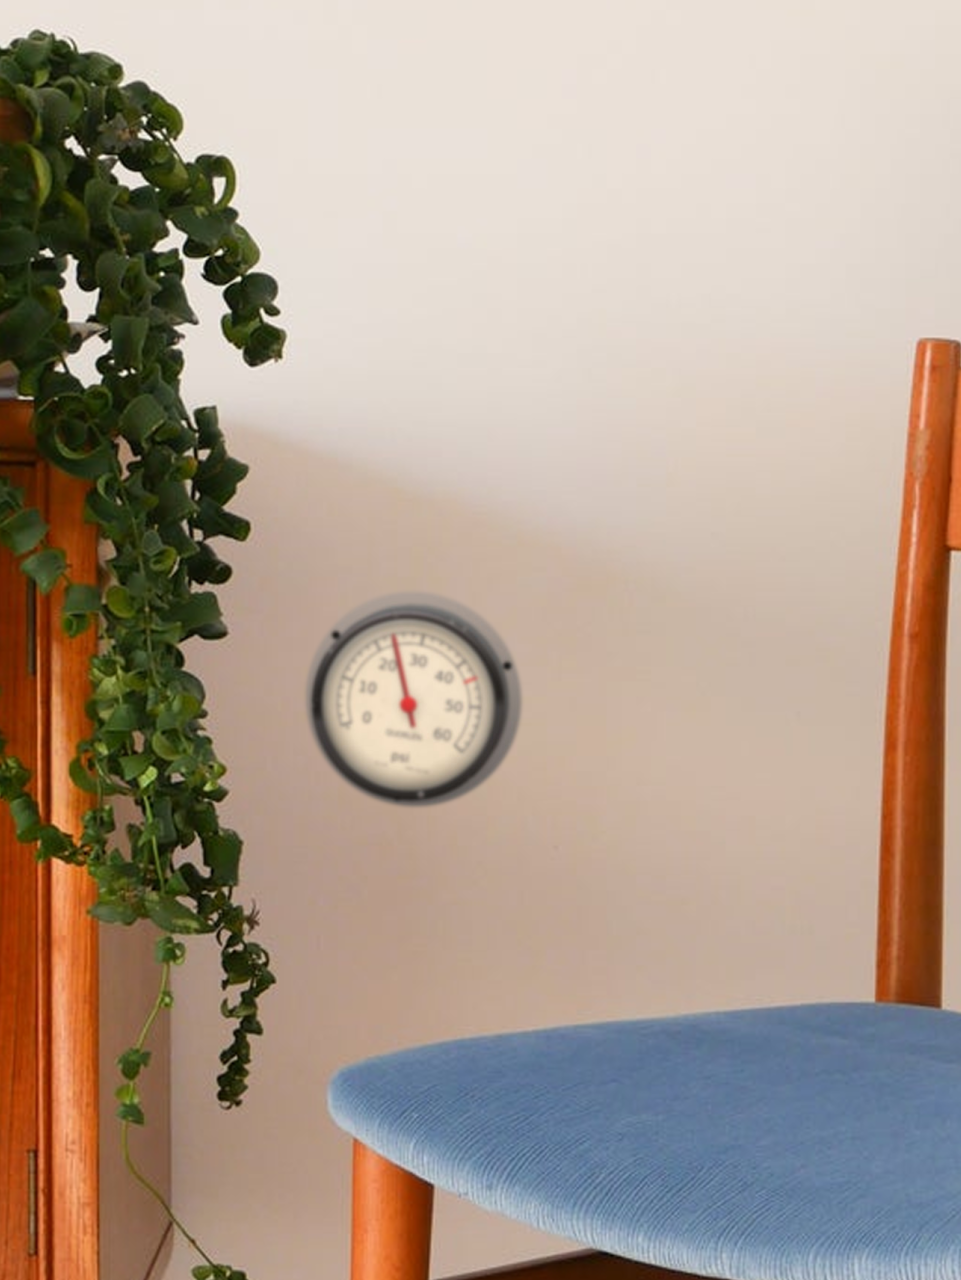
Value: 24 psi
